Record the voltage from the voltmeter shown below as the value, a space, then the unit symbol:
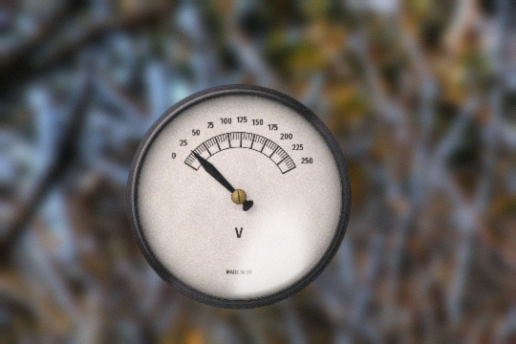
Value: 25 V
